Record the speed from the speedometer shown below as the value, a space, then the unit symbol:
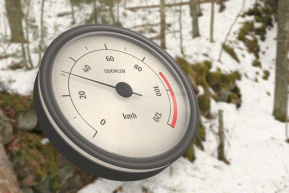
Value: 30 km/h
